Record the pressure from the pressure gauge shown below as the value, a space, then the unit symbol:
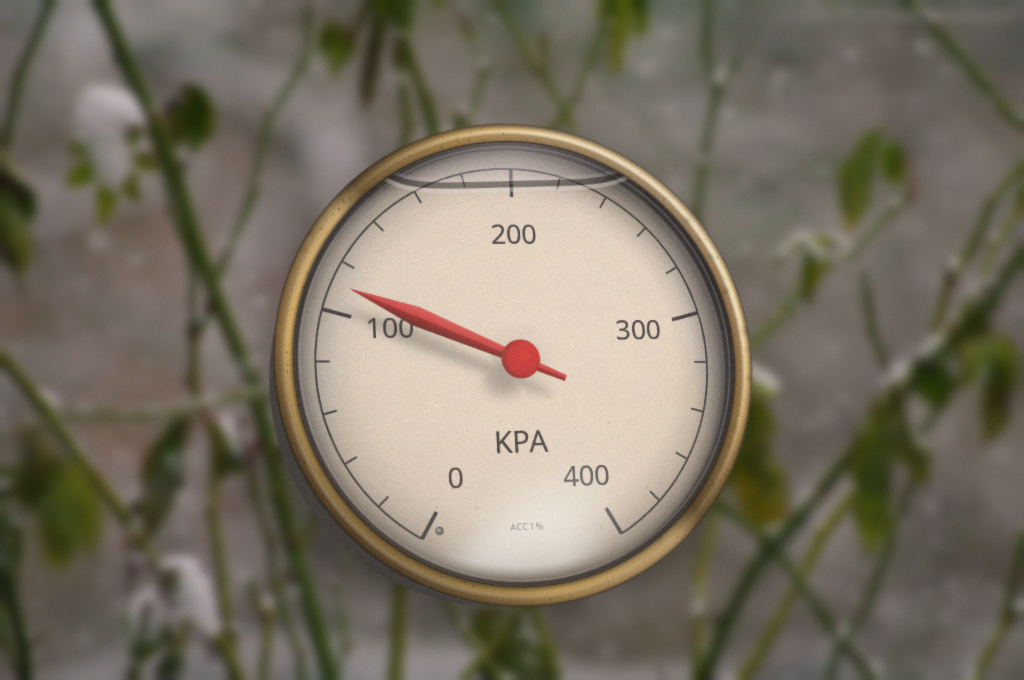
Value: 110 kPa
